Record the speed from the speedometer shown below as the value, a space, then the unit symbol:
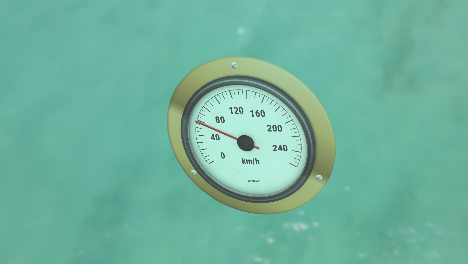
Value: 60 km/h
